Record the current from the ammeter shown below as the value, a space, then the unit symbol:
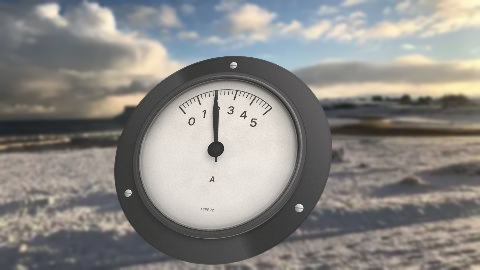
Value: 2 A
